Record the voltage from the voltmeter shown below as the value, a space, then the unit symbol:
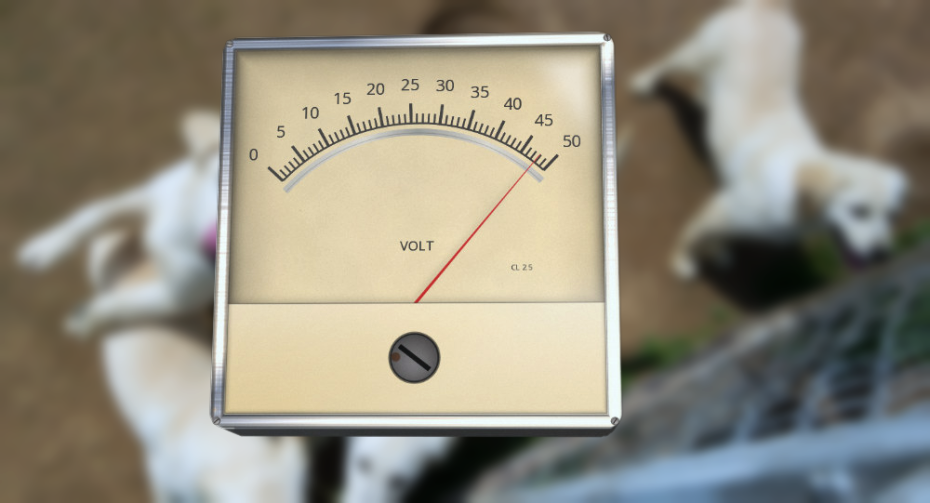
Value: 48 V
